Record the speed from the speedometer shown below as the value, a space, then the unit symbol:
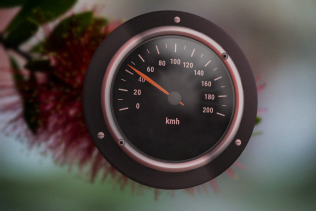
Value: 45 km/h
